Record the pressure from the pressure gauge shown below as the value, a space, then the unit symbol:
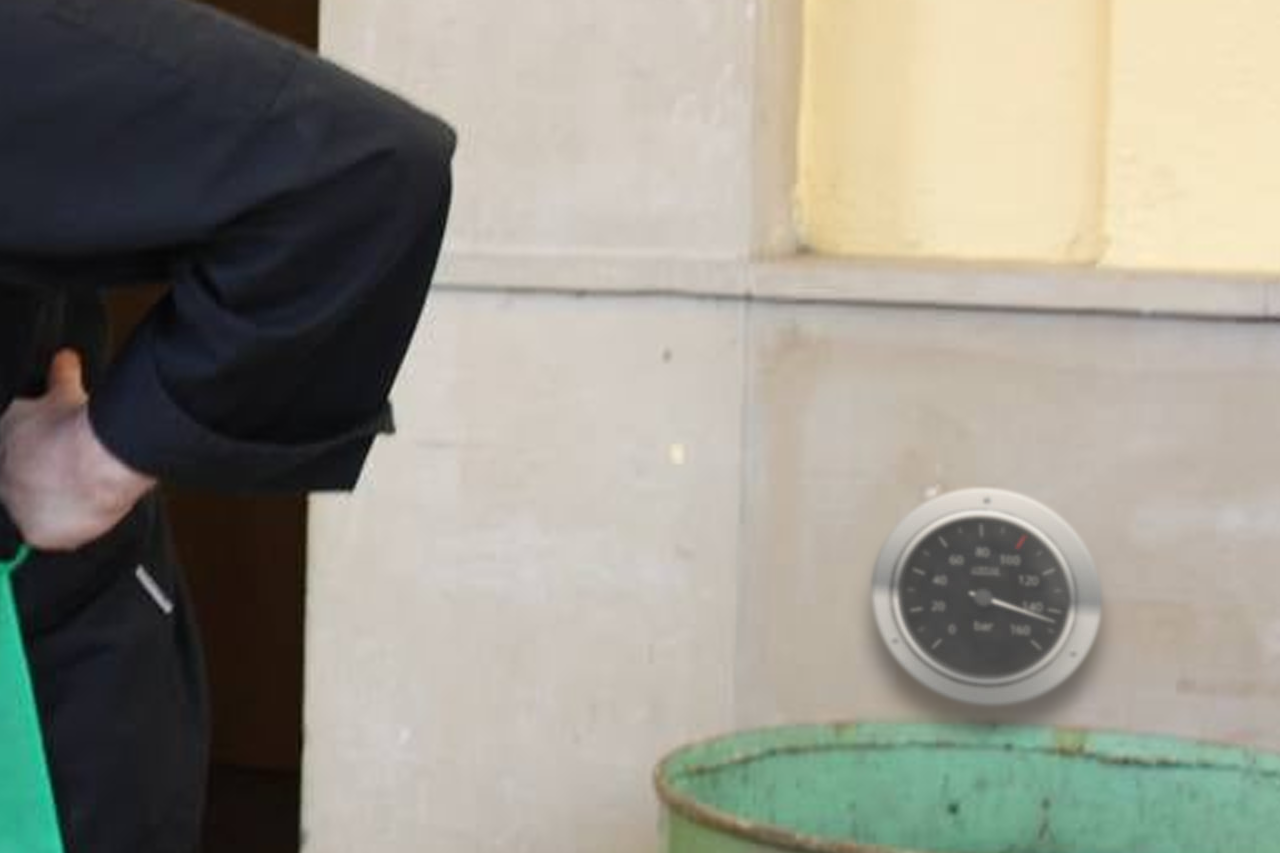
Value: 145 bar
